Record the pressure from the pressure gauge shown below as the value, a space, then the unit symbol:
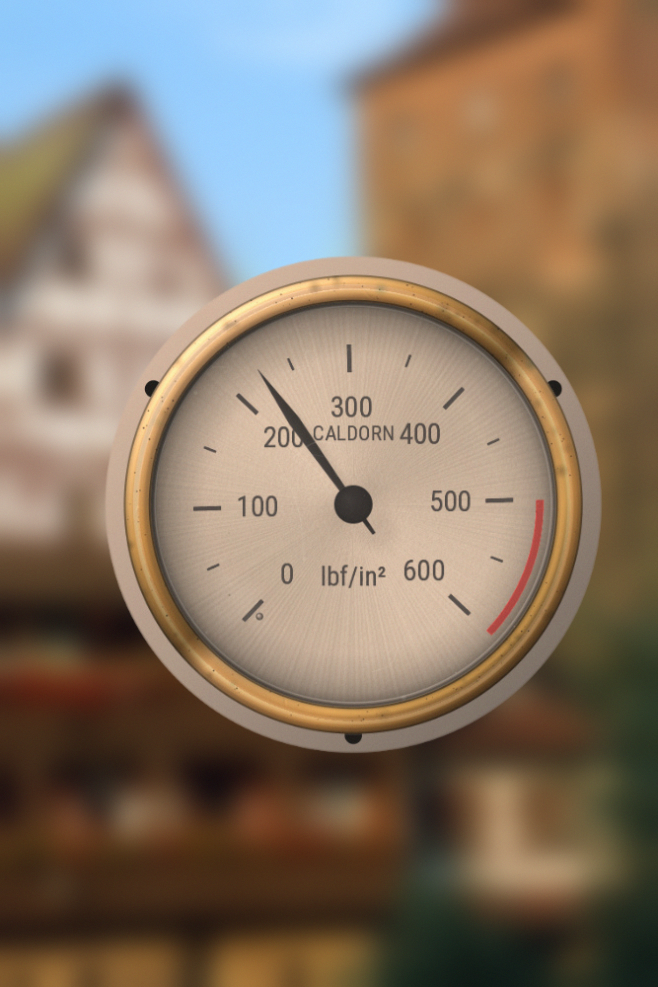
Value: 225 psi
